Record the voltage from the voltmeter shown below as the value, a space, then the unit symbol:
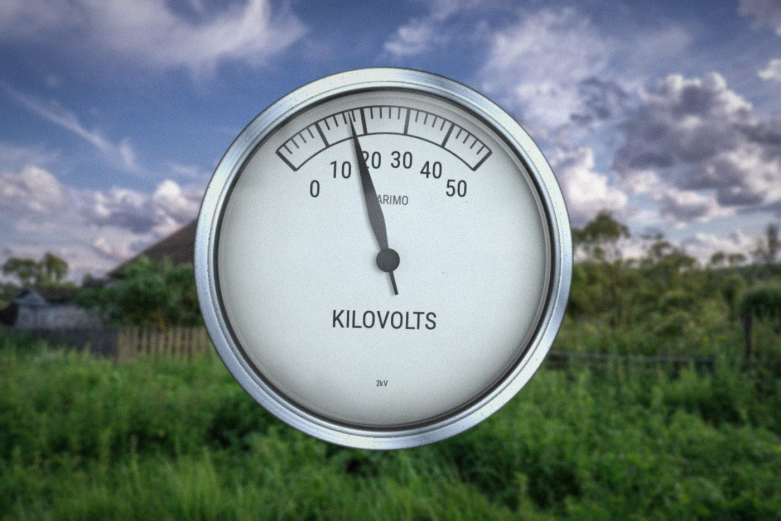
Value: 17 kV
